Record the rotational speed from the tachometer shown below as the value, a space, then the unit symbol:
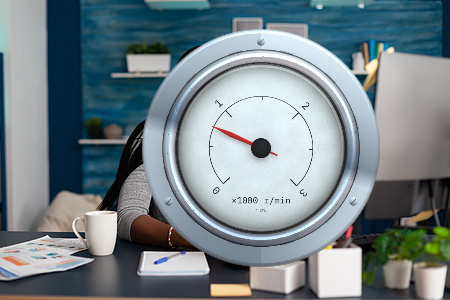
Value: 750 rpm
